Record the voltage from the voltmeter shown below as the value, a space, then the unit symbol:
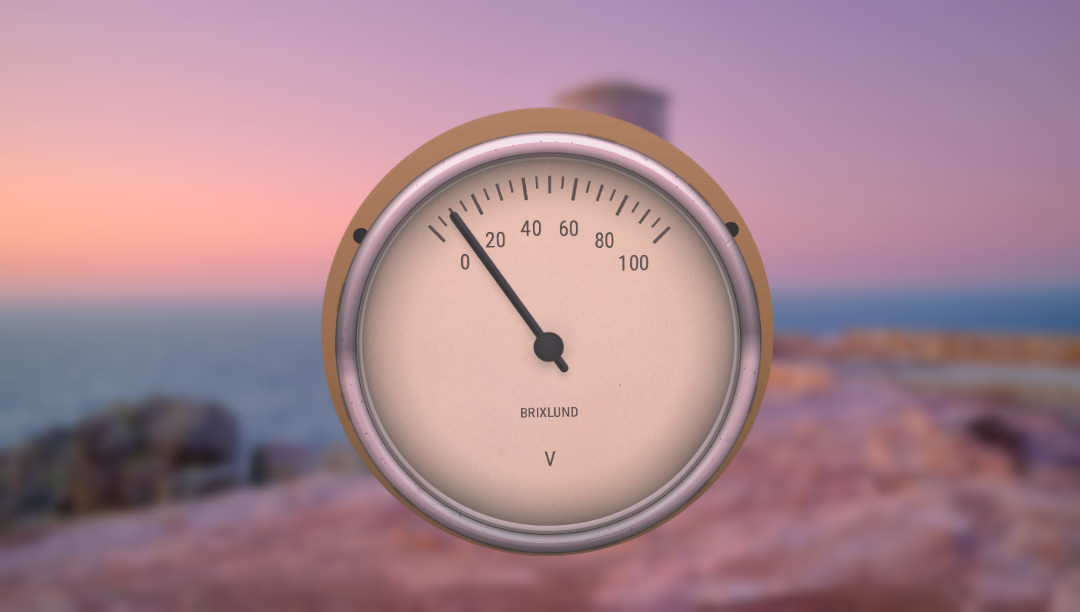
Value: 10 V
